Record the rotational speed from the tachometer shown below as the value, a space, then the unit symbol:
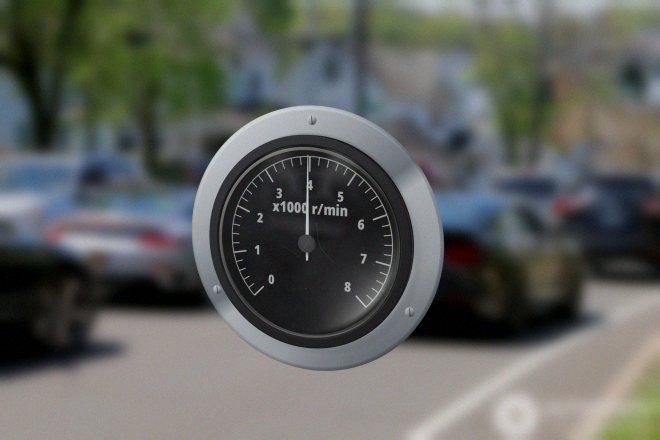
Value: 4000 rpm
